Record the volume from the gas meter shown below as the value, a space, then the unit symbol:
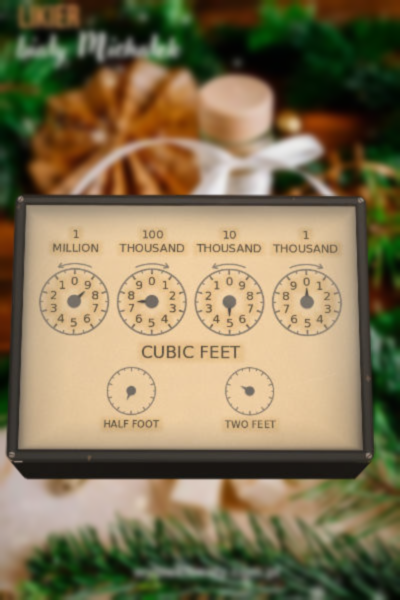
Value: 875000 ft³
